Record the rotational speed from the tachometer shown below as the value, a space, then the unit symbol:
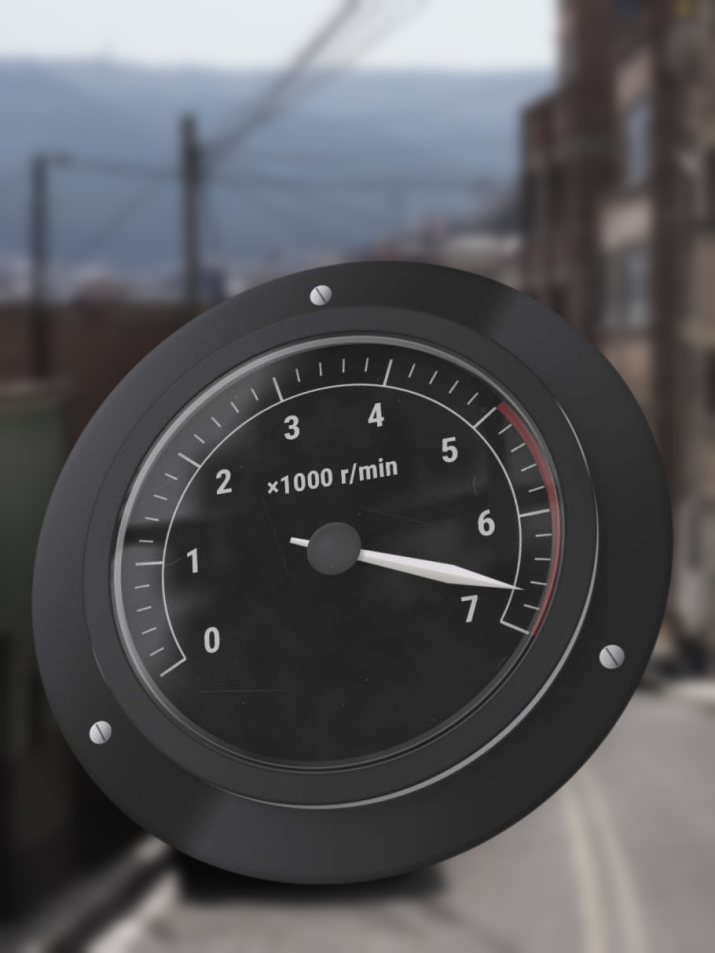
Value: 6700 rpm
